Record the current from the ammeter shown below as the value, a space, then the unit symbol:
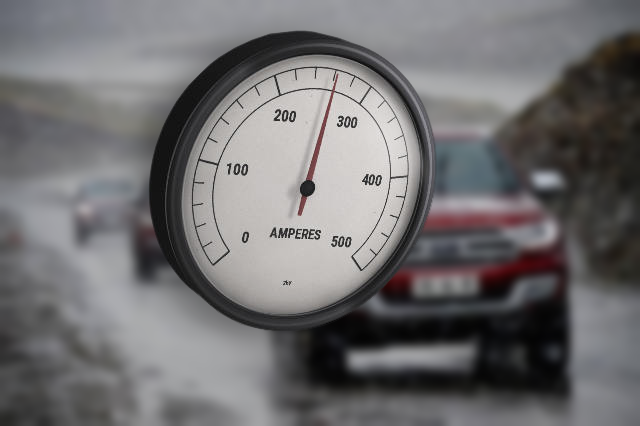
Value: 260 A
